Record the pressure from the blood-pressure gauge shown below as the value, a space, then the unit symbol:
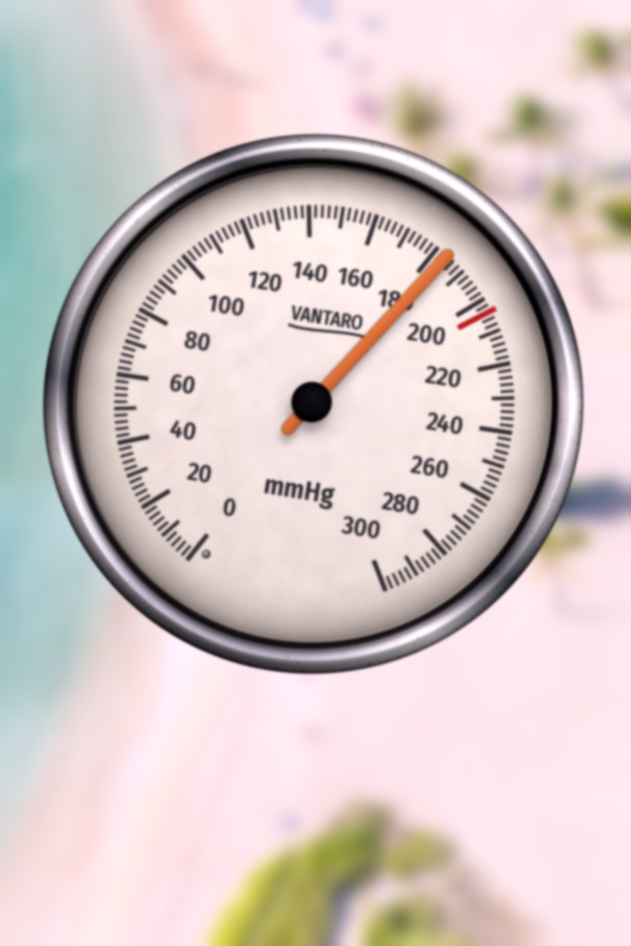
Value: 184 mmHg
